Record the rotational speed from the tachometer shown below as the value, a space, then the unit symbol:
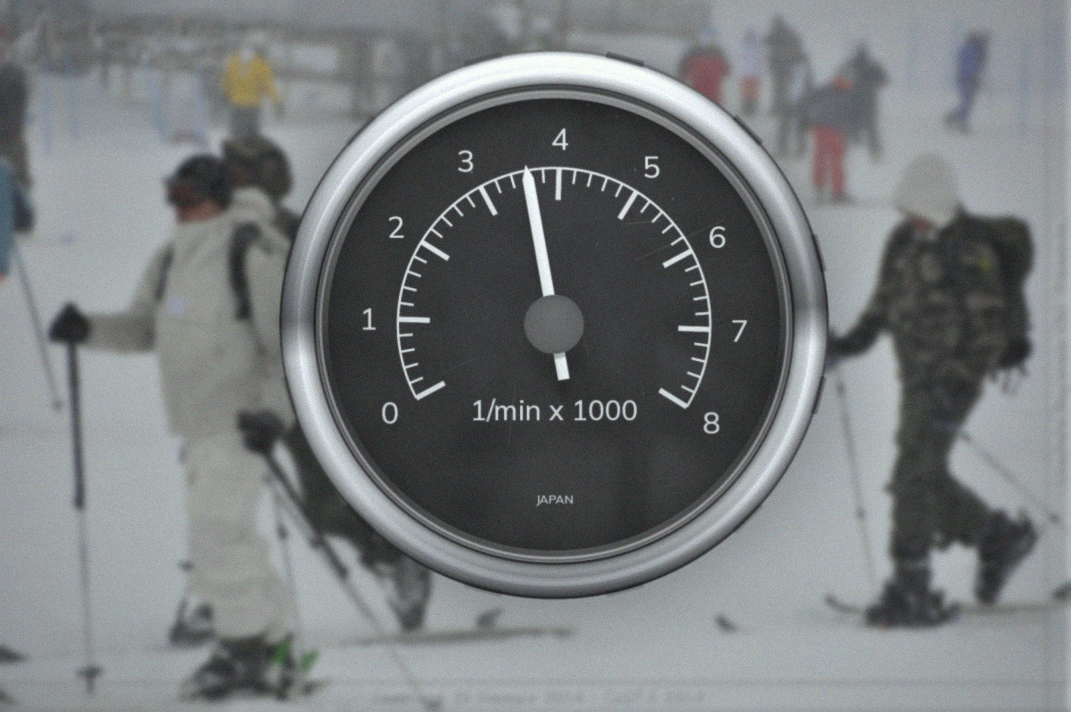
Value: 3600 rpm
